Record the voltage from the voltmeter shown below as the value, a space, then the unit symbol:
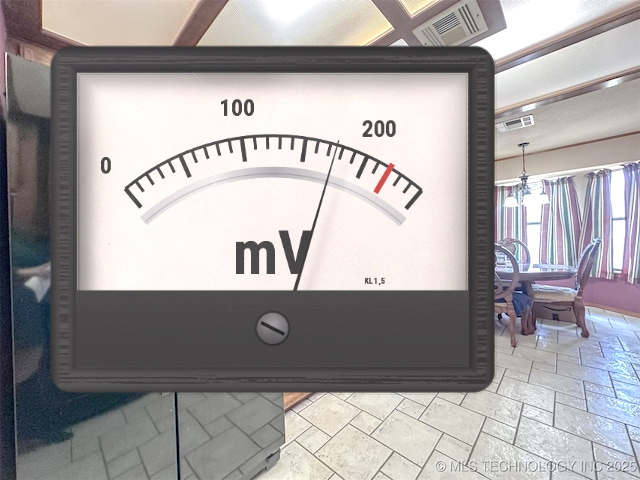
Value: 175 mV
